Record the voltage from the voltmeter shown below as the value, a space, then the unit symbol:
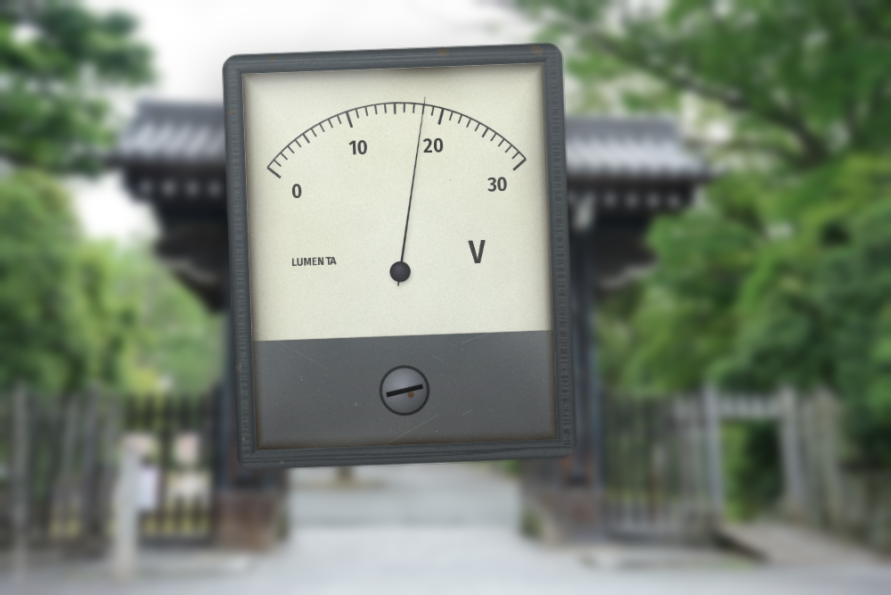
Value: 18 V
